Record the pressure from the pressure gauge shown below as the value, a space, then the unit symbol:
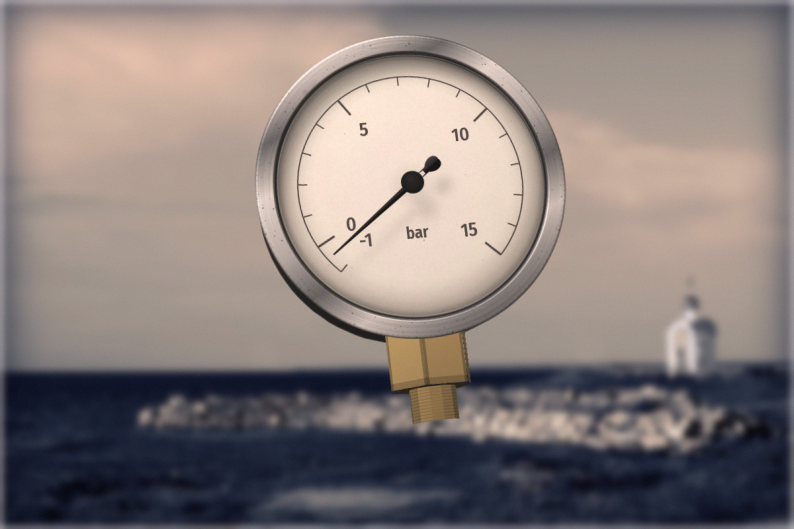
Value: -0.5 bar
